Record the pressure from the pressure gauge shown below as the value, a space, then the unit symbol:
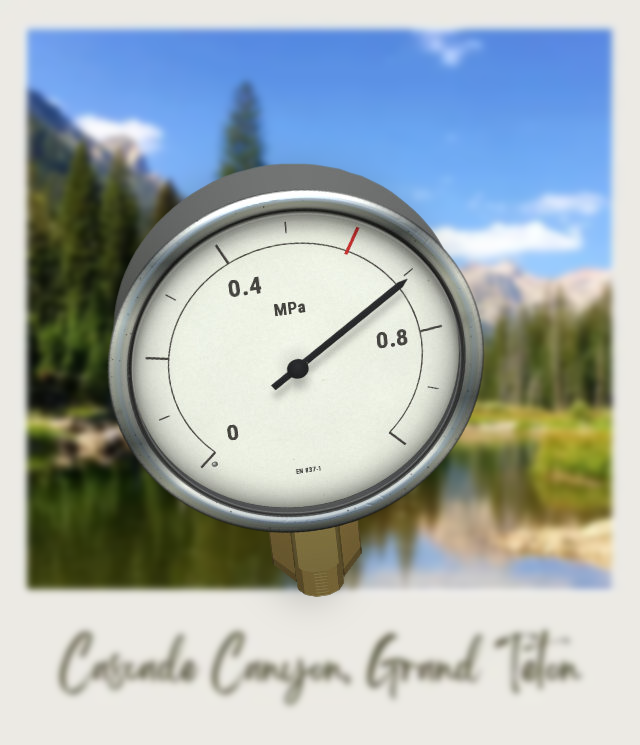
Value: 0.7 MPa
